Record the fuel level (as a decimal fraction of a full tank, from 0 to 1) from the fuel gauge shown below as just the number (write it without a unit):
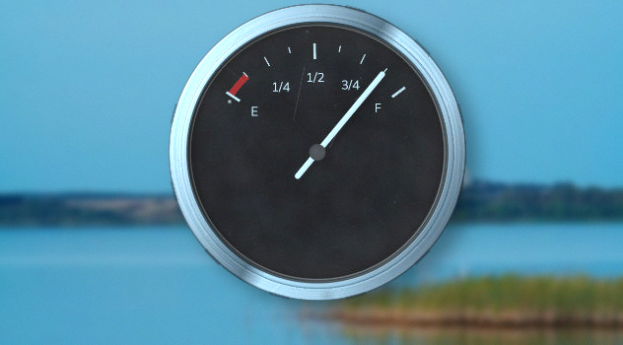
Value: 0.875
